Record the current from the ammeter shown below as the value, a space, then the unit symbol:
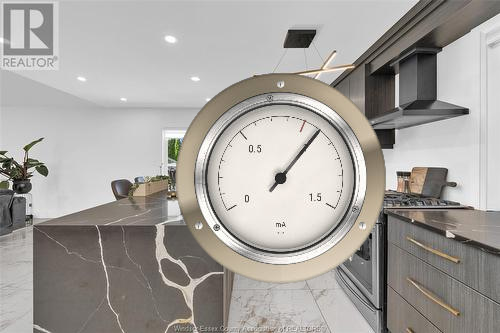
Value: 1 mA
